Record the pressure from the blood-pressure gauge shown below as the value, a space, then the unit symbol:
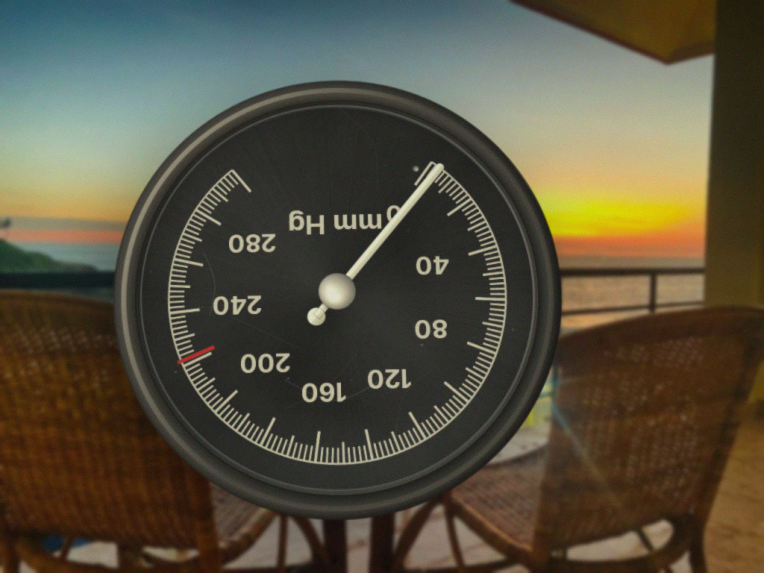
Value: 4 mmHg
